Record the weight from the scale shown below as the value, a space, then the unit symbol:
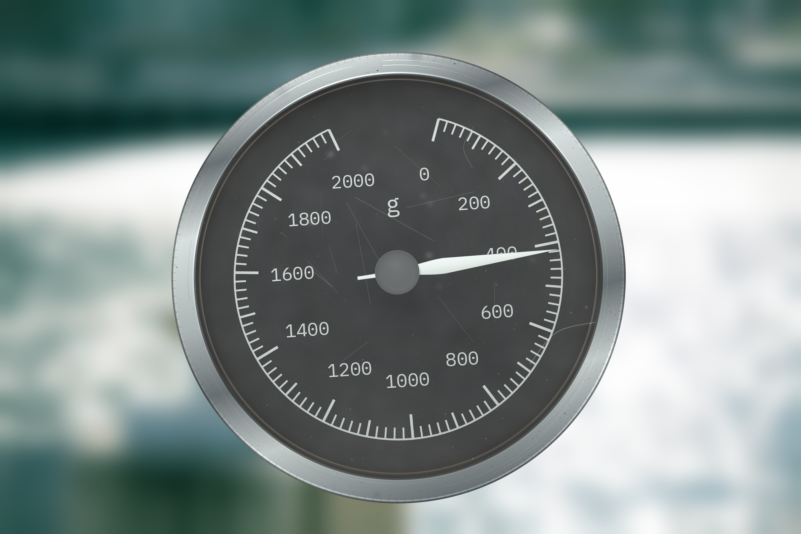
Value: 420 g
